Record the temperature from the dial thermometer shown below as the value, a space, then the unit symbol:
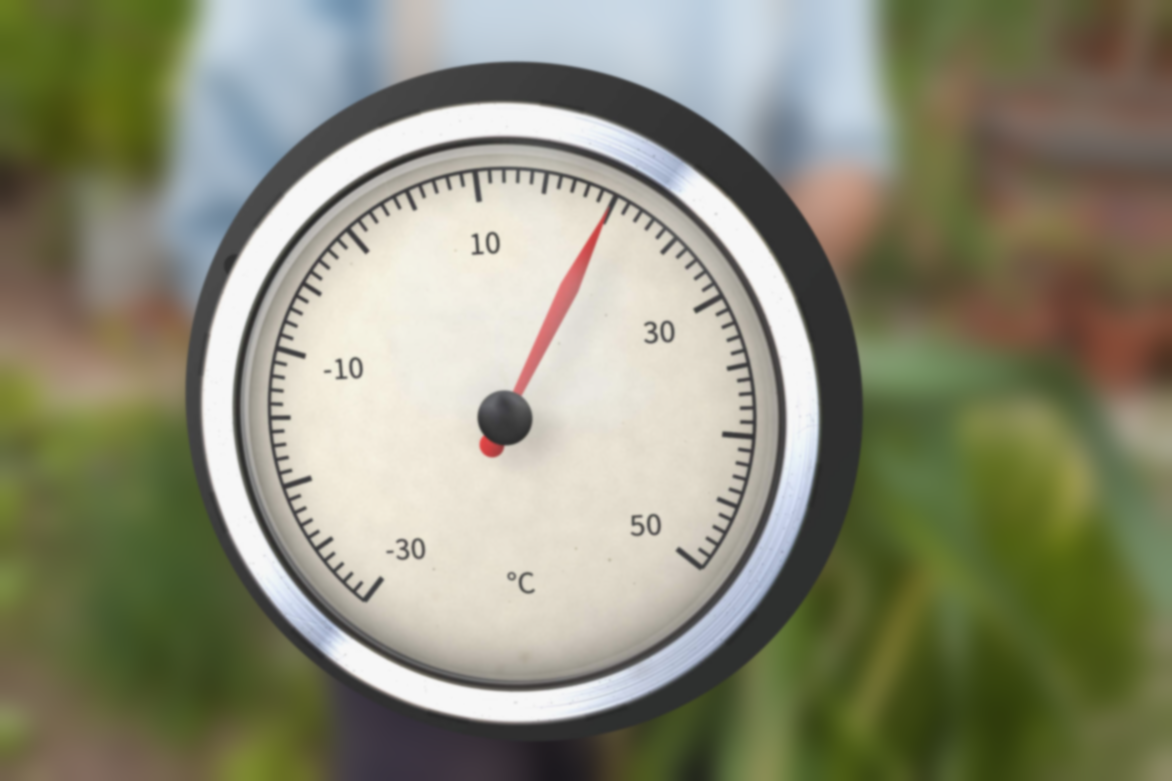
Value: 20 °C
